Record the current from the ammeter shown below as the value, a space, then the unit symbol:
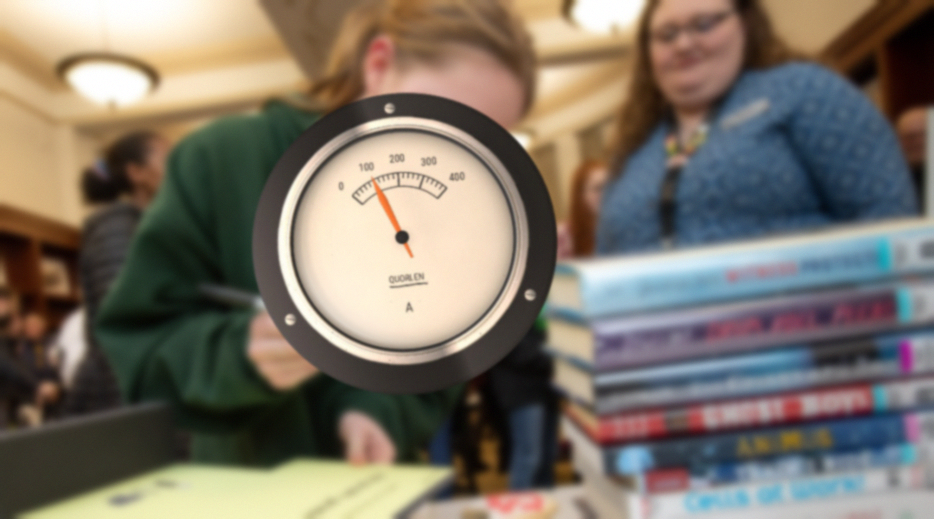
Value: 100 A
